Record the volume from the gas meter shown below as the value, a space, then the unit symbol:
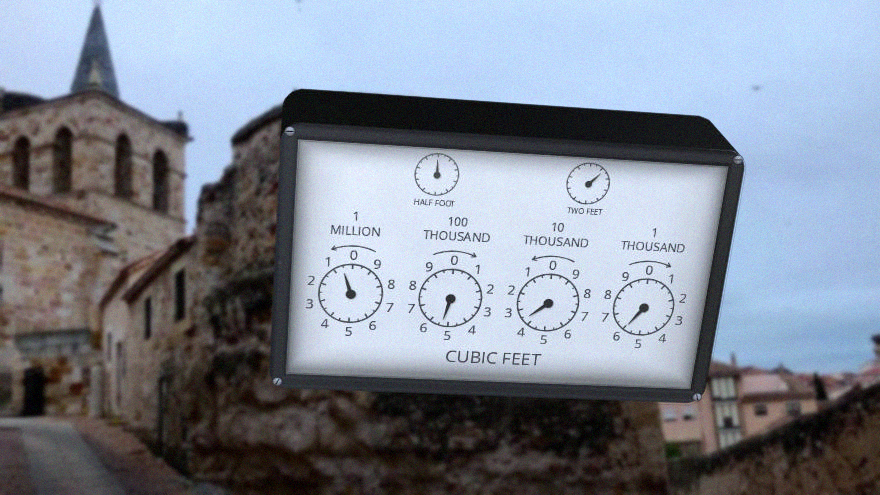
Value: 53600 ft³
